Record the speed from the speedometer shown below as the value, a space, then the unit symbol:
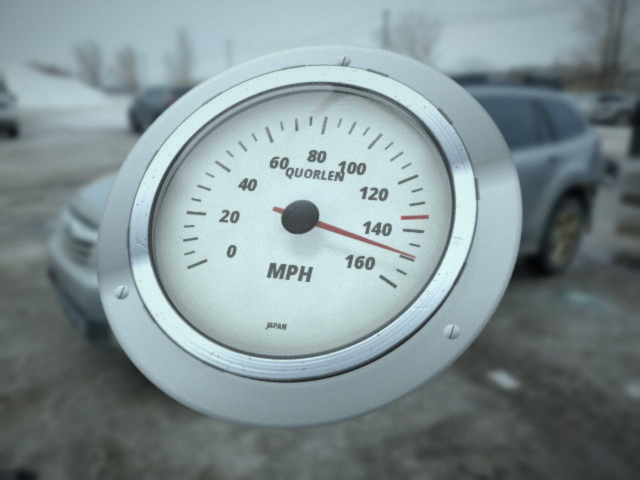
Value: 150 mph
